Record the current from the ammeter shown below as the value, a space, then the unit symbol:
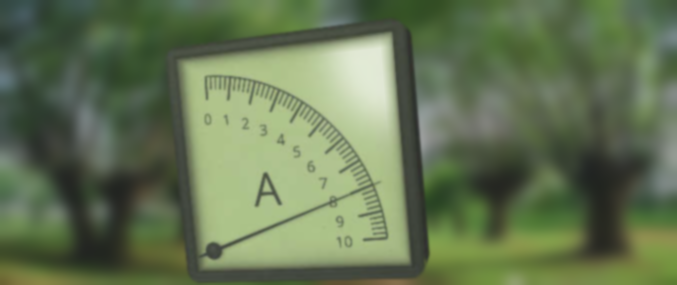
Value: 8 A
